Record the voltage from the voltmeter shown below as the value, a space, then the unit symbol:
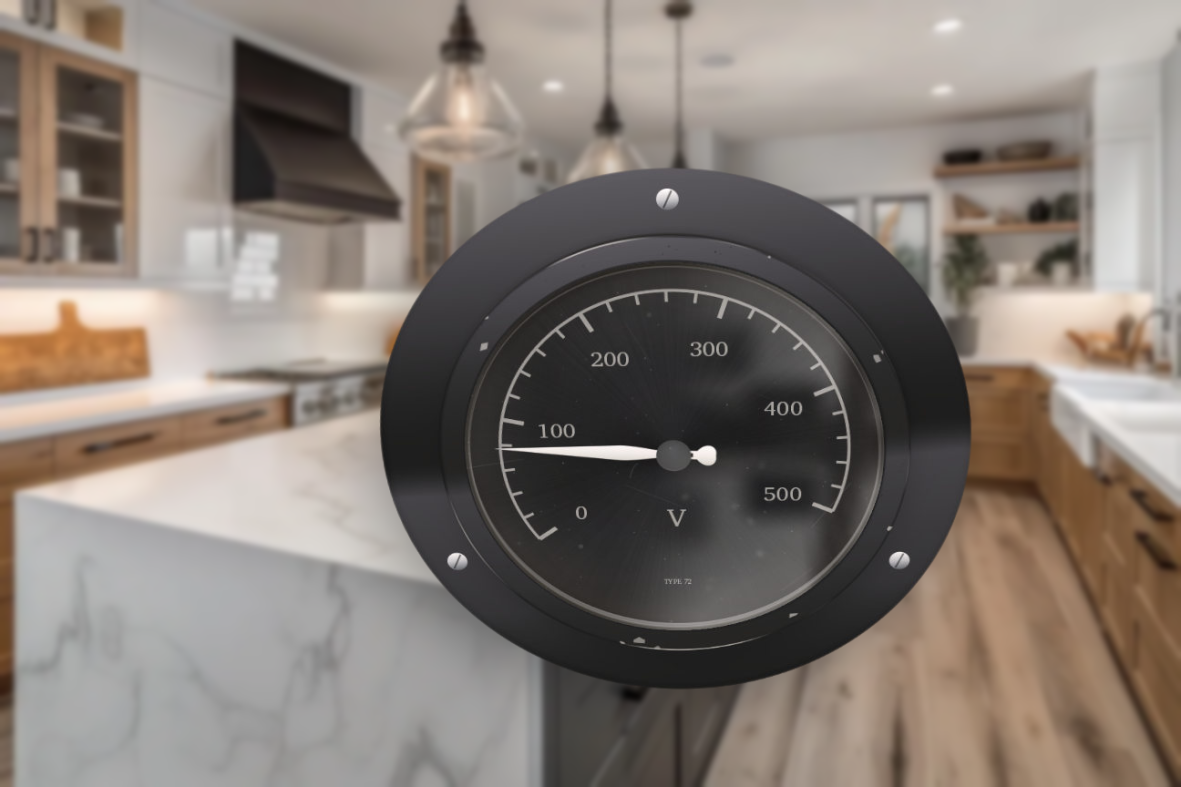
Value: 80 V
